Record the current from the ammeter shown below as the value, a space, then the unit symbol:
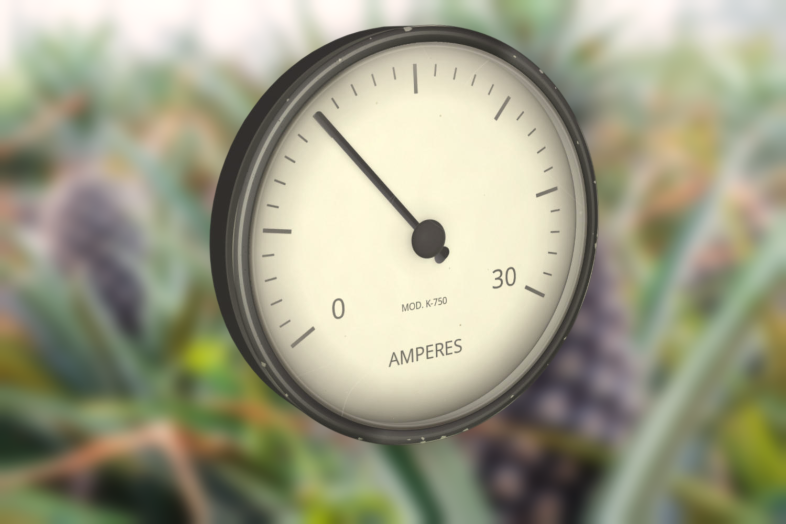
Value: 10 A
